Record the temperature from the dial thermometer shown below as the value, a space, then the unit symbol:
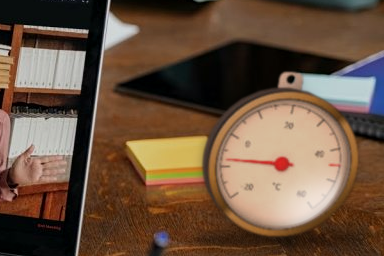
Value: -7.5 °C
